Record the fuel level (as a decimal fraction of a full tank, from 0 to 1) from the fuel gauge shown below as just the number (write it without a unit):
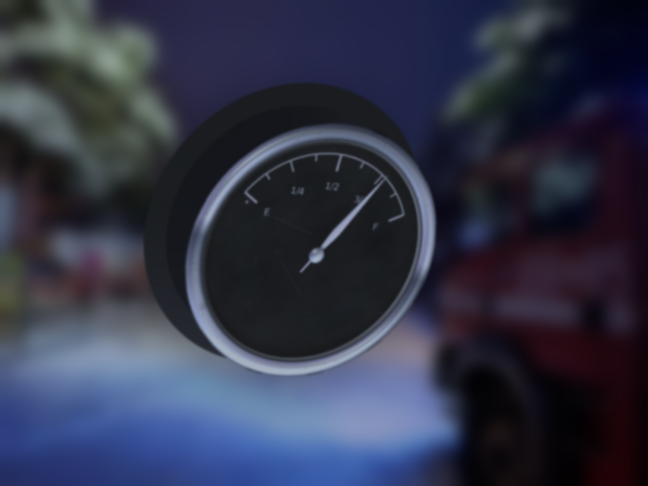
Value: 0.75
